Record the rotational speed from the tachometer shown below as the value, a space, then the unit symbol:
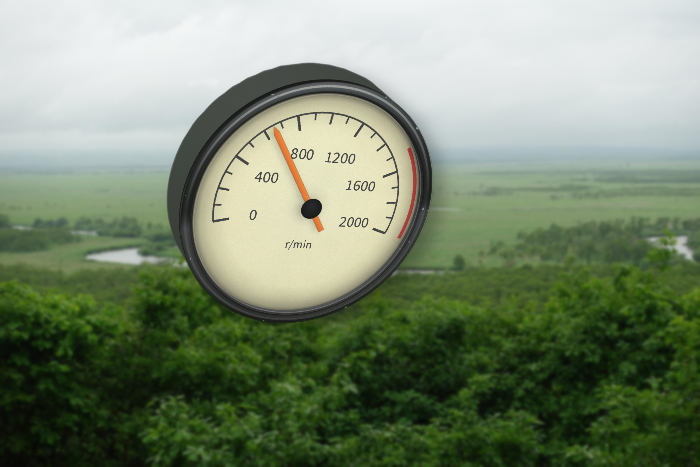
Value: 650 rpm
